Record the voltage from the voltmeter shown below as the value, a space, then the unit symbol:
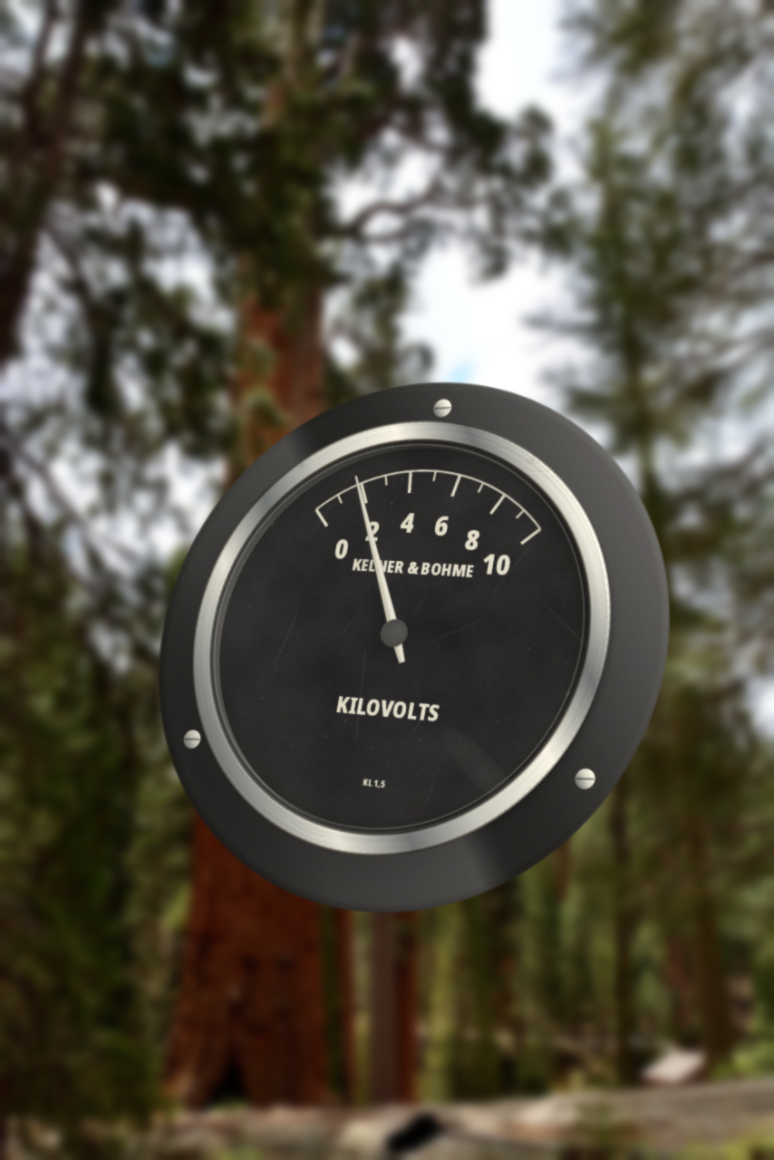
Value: 2 kV
